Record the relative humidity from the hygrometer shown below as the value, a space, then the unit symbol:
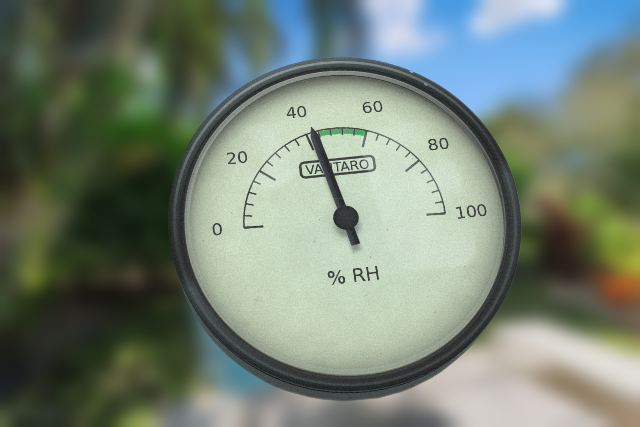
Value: 42 %
